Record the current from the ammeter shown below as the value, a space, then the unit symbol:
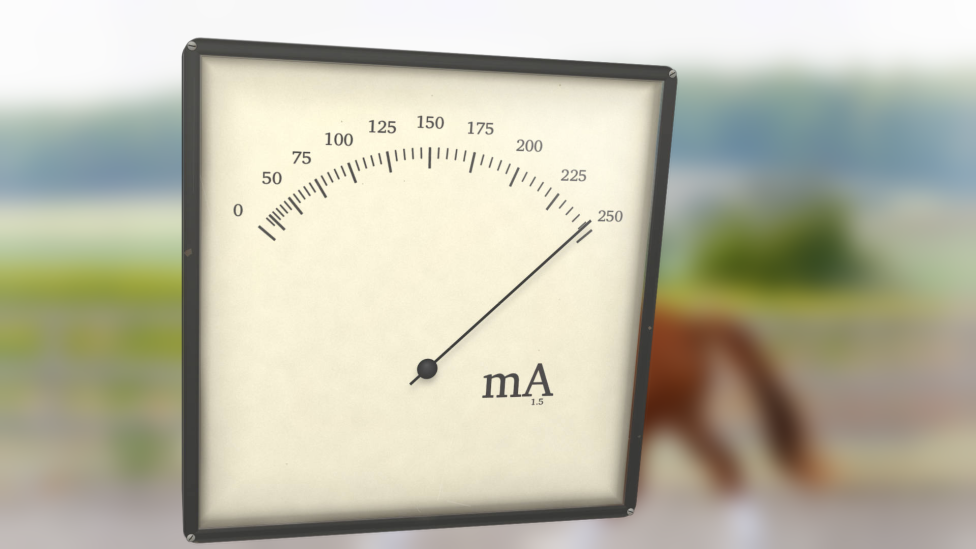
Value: 245 mA
